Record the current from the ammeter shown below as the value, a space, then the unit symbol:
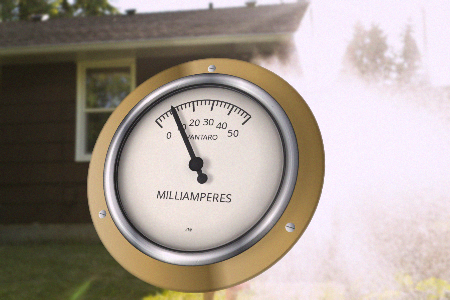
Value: 10 mA
